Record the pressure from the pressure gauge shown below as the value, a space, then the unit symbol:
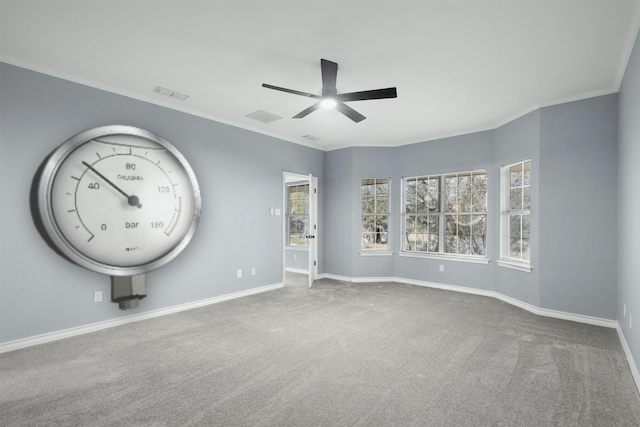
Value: 50 bar
